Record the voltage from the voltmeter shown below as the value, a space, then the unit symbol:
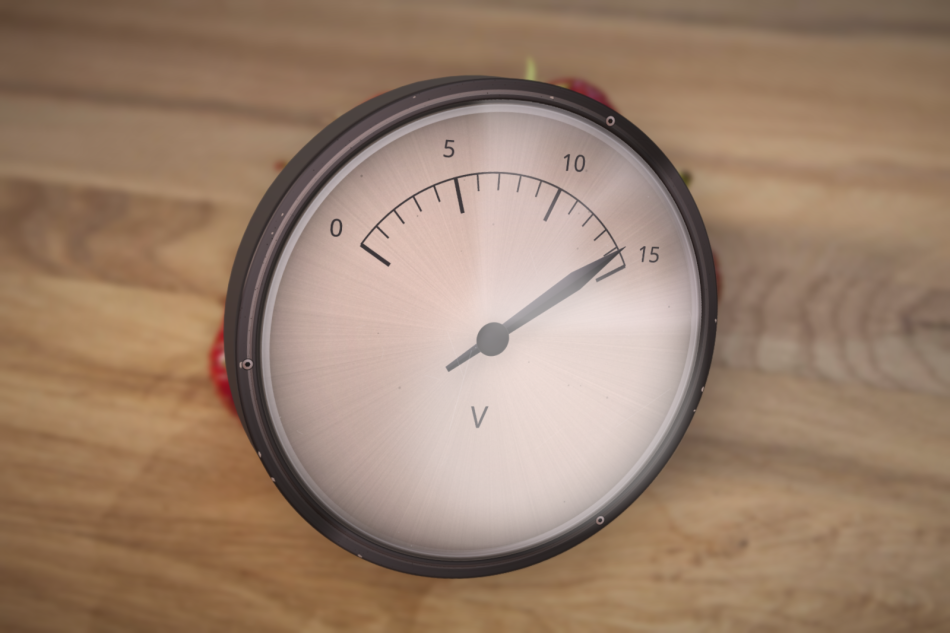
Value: 14 V
